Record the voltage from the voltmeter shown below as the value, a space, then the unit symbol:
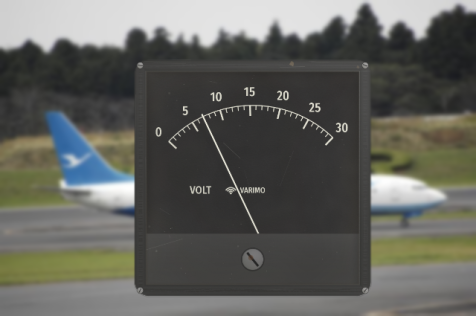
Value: 7 V
